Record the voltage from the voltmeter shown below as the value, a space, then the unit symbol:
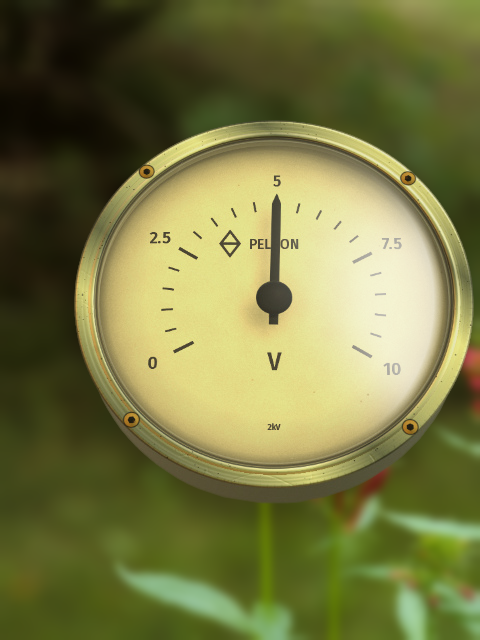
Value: 5 V
